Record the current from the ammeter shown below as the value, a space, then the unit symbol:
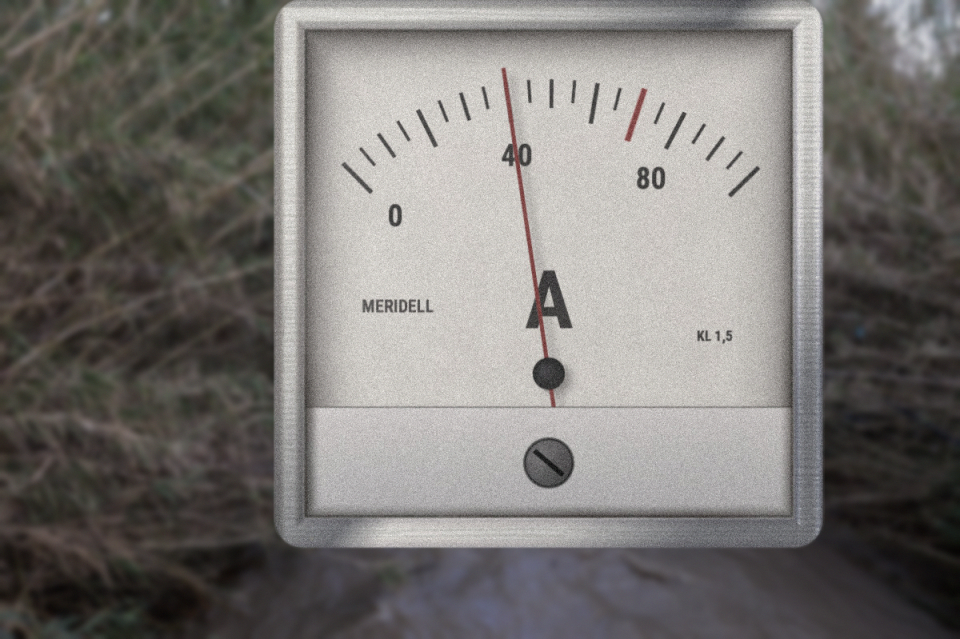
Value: 40 A
